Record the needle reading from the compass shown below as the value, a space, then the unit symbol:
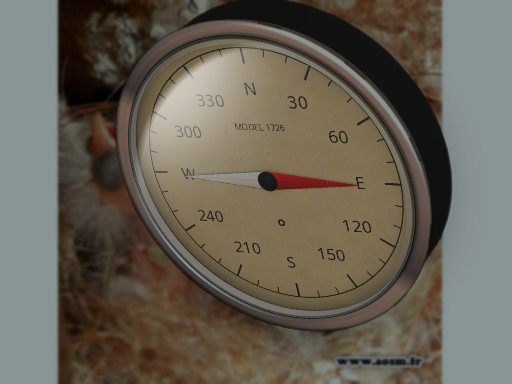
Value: 90 °
